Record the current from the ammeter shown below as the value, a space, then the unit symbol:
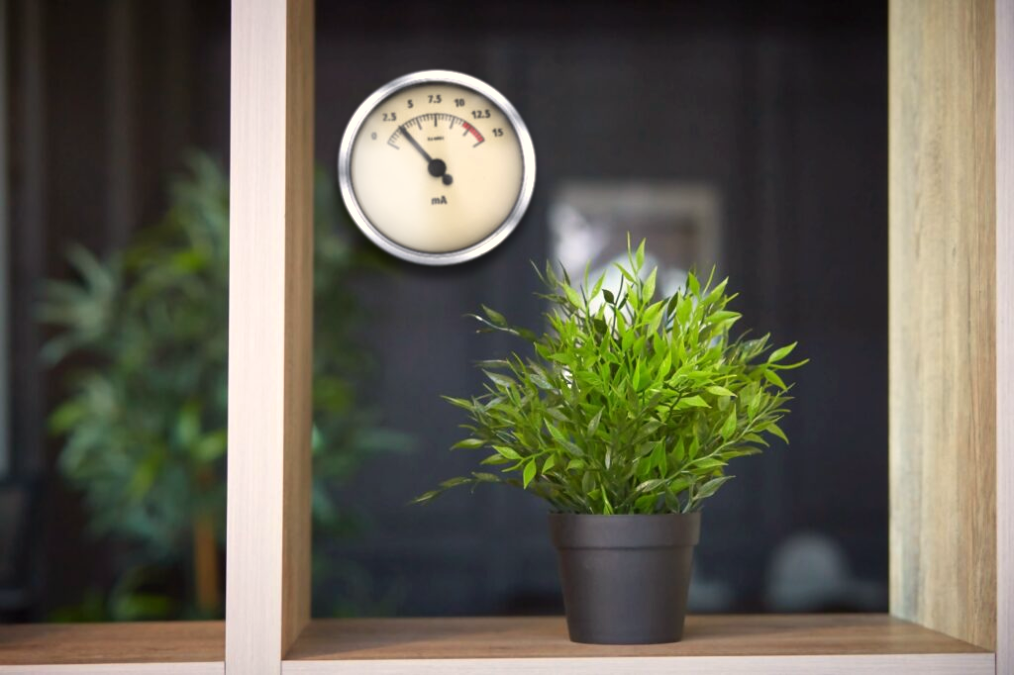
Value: 2.5 mA
